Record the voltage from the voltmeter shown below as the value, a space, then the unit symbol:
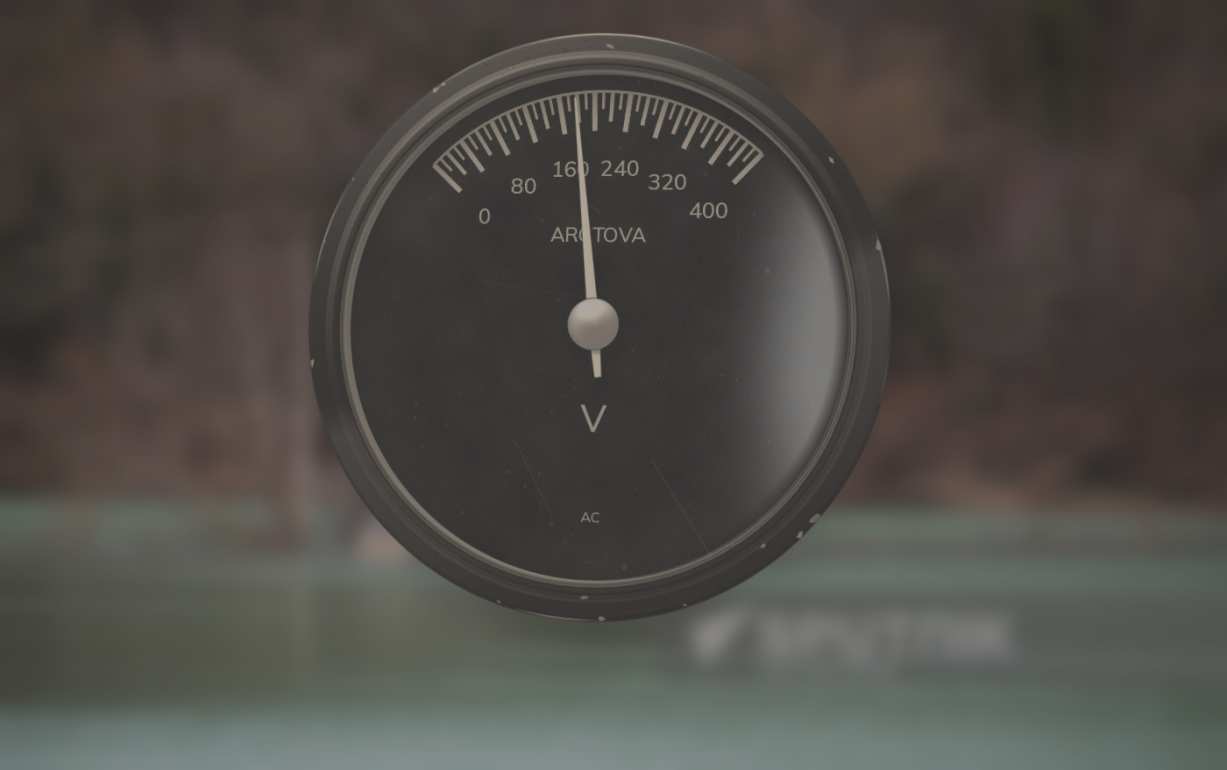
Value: 180 V
